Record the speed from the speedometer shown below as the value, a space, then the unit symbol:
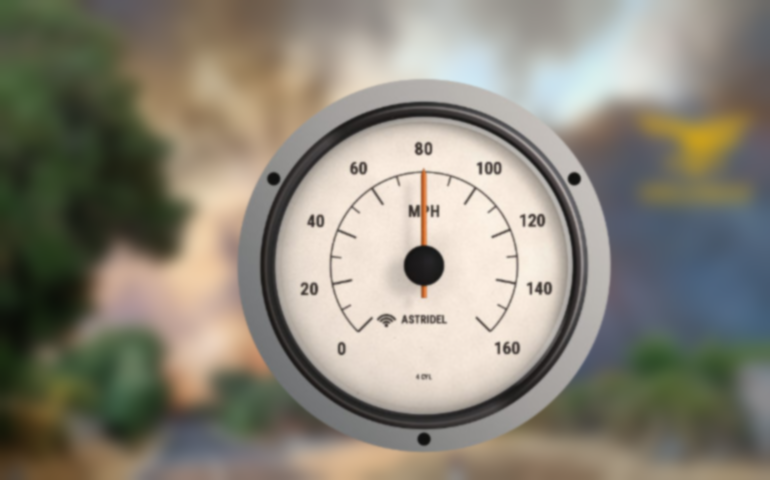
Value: 80 mph
